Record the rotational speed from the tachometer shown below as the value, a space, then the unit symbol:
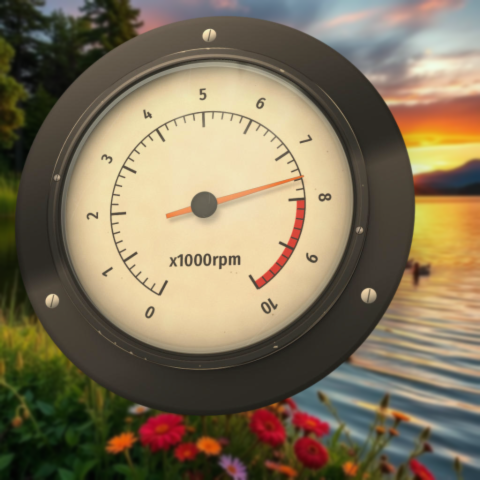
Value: 7600 rpm
